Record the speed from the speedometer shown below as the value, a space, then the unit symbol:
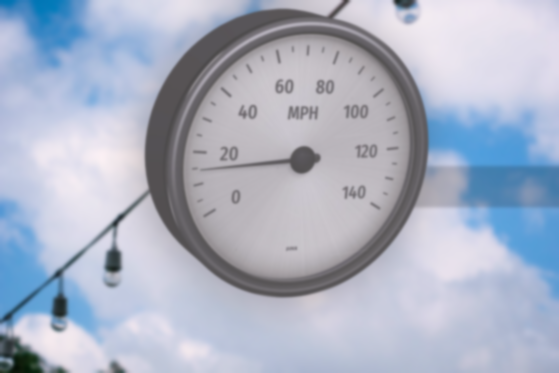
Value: 15 mph
